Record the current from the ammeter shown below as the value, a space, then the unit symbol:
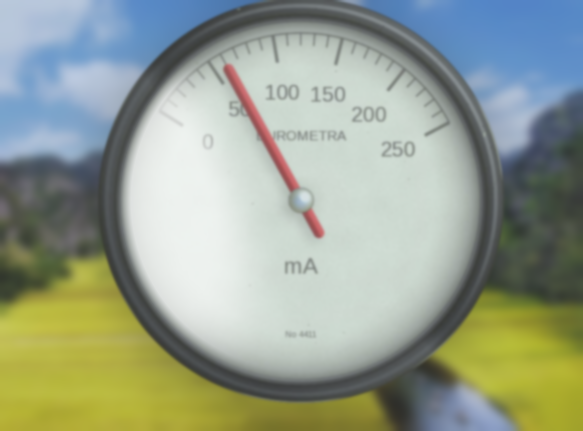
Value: 60 mA
